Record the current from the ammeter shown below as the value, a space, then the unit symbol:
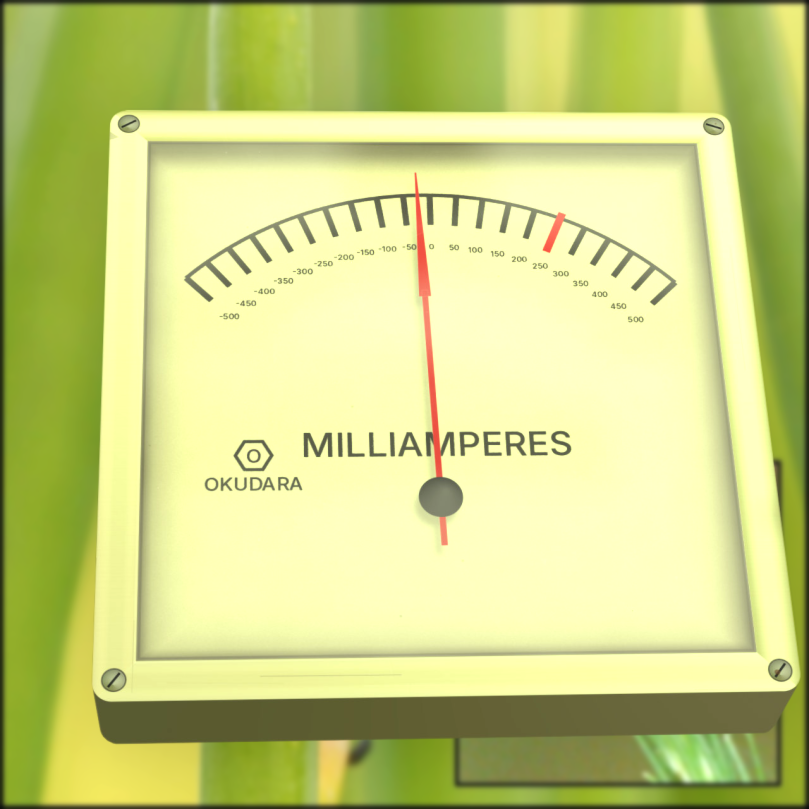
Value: -25 mA
